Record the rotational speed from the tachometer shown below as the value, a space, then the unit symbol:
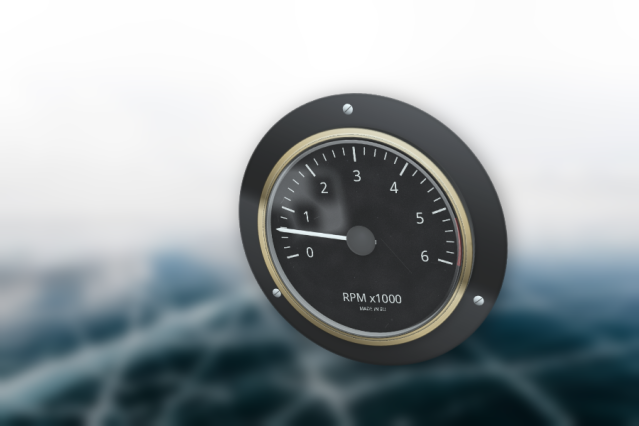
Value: 600 rpm
